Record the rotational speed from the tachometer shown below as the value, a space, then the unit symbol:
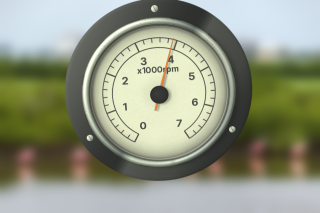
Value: 3900 rpm
